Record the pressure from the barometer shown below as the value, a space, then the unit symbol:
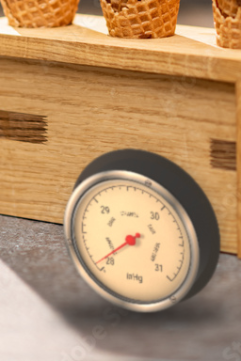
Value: 28.1 inHg
